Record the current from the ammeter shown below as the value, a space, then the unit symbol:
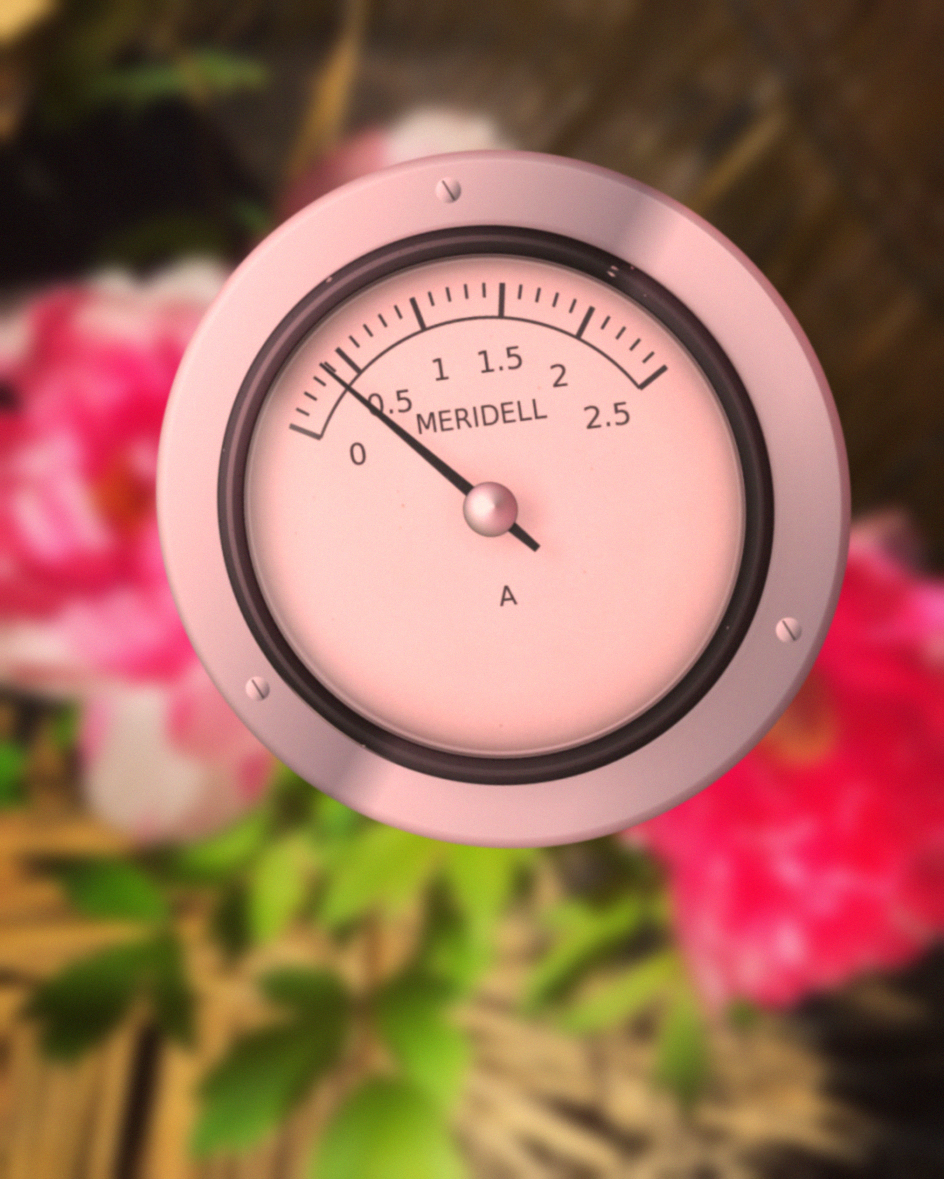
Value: 0.4 A
